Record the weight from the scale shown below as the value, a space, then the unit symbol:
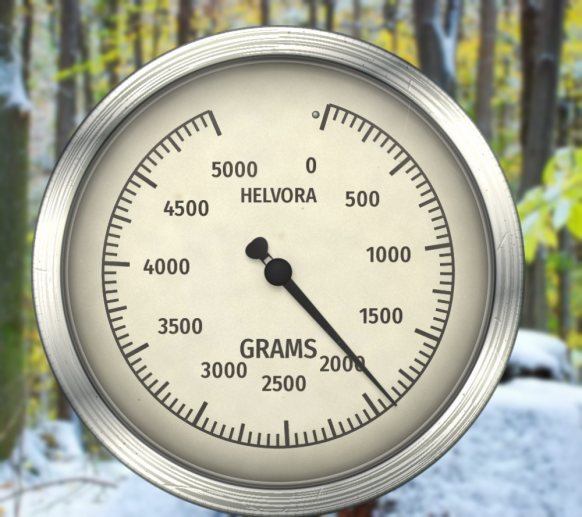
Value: 1900 g
